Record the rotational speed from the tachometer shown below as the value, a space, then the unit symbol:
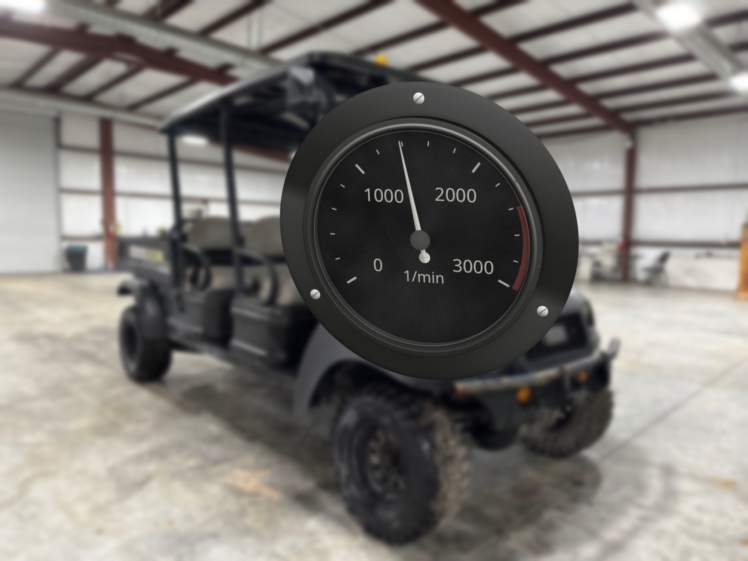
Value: 1400 rpm
